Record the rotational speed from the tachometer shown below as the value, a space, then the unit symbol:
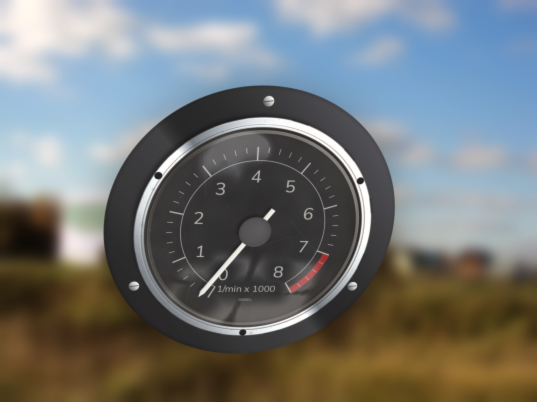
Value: 200 rpm
